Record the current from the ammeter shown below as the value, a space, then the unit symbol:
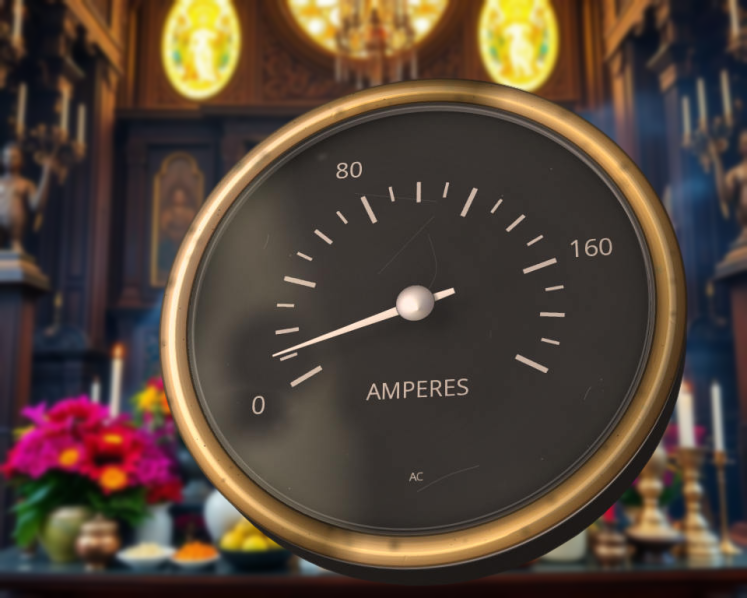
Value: 10 A
